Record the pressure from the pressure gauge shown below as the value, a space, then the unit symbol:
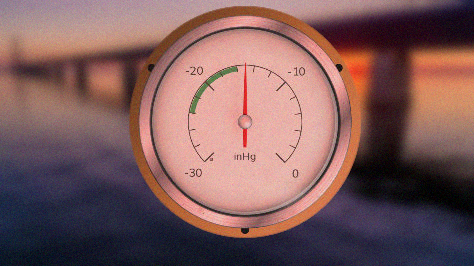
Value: -15 inHg
